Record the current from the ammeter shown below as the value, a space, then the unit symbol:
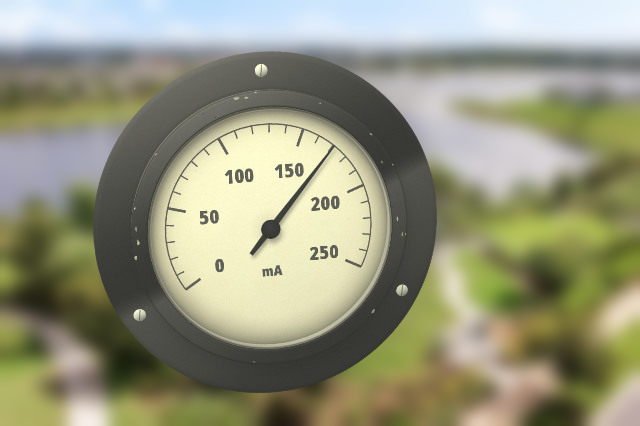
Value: 170 mA
